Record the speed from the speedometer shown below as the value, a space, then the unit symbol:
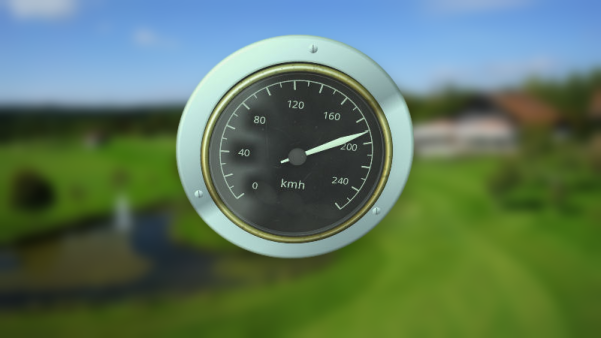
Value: 190 km/h
